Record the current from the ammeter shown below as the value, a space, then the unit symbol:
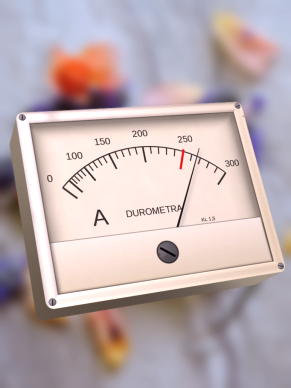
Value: 265 A
